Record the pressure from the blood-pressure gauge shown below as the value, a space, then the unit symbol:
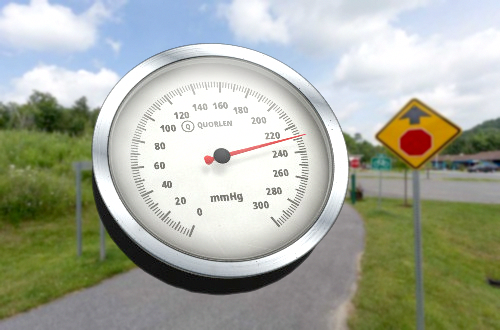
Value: 230 mmHg
